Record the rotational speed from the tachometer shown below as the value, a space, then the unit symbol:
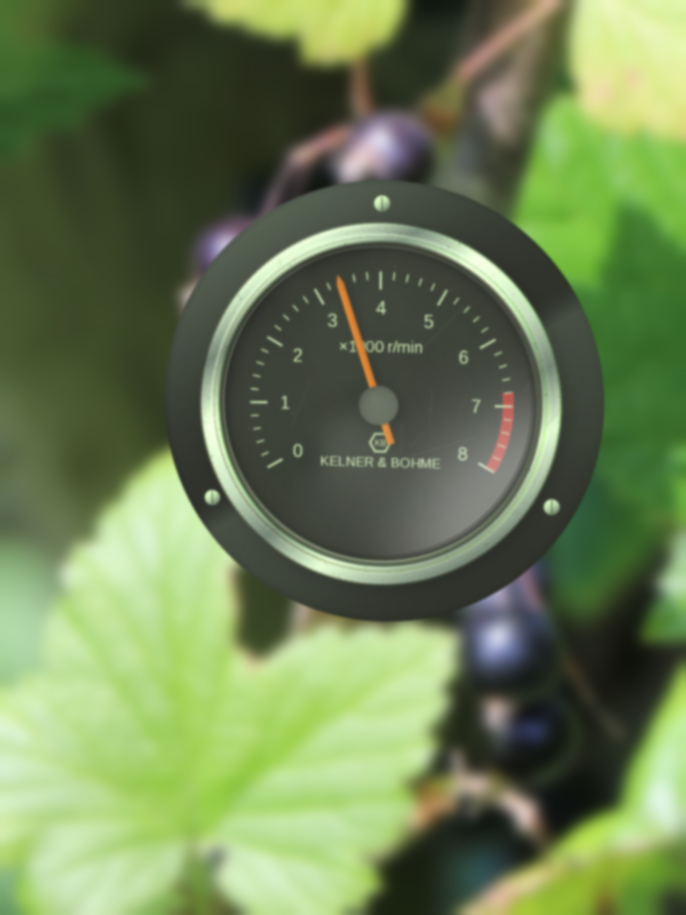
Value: 3400 rpm
